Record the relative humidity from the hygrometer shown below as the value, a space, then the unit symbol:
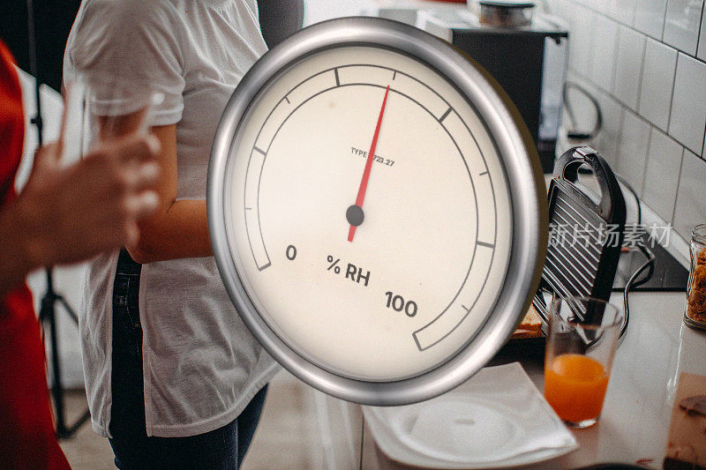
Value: 50 %
